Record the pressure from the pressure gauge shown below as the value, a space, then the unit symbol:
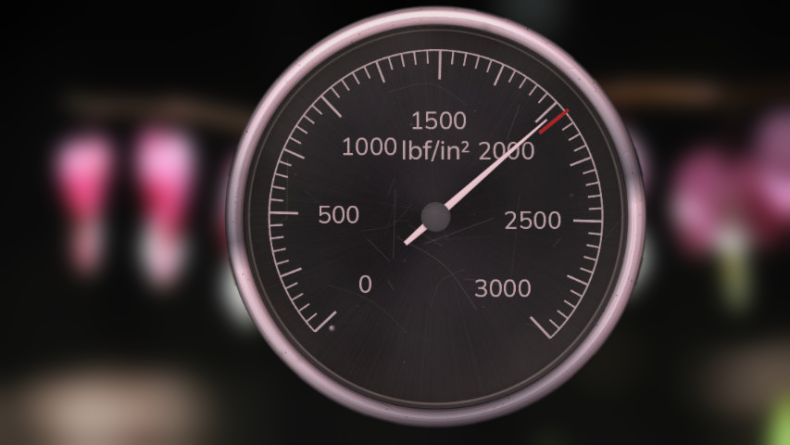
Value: 2025 psi
